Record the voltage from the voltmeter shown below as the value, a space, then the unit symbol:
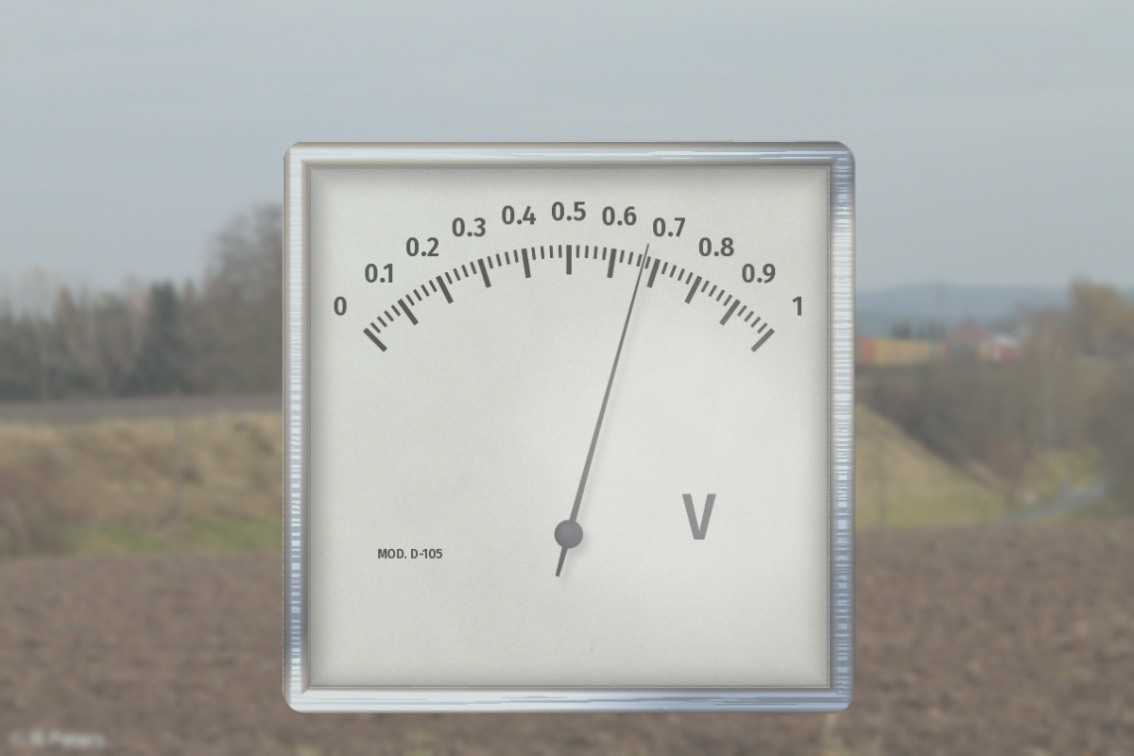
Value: 0.67 V
